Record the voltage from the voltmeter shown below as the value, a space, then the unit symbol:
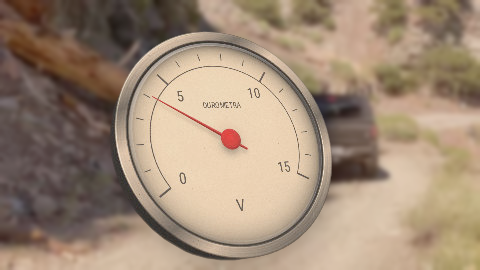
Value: 4 V
